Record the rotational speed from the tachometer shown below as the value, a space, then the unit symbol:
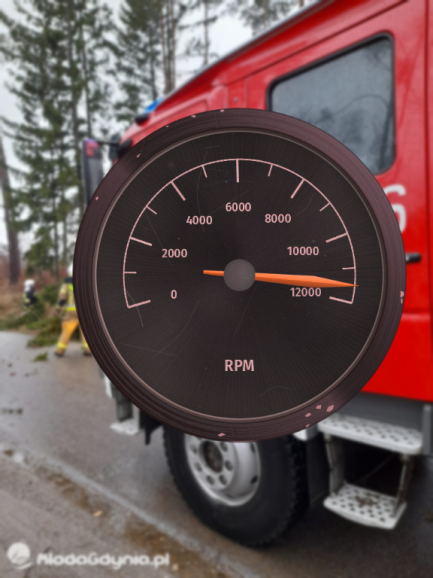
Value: 11500 rpm
